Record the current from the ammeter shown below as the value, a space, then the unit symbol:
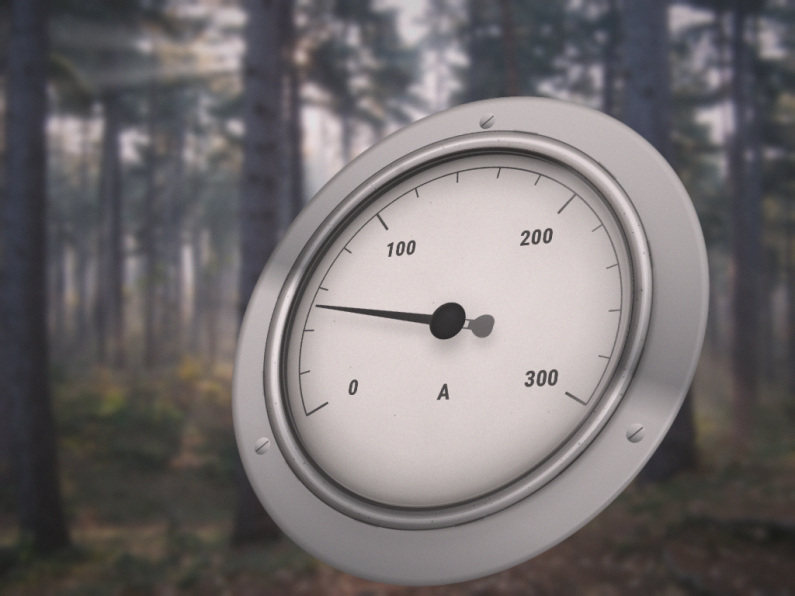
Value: 50 A
